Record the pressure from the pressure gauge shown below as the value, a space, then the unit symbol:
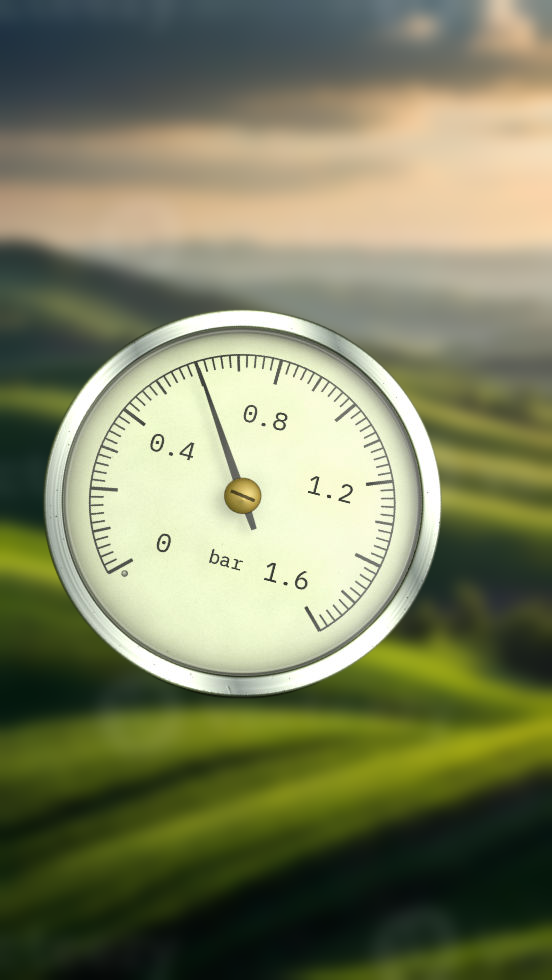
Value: 0.6 bar
